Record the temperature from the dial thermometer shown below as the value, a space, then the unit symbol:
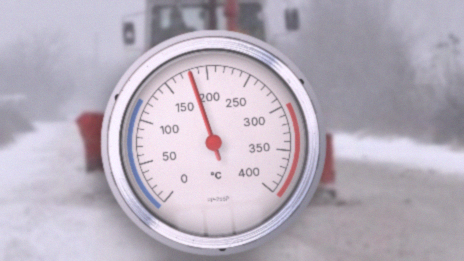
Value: 180 °C
